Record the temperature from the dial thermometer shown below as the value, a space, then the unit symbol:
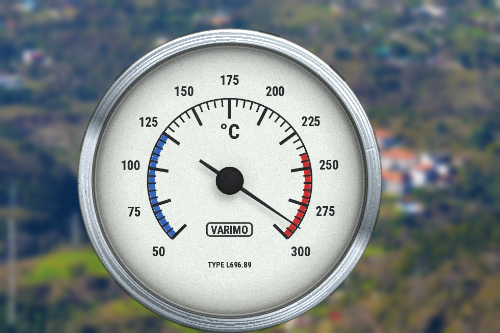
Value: 290 °C
